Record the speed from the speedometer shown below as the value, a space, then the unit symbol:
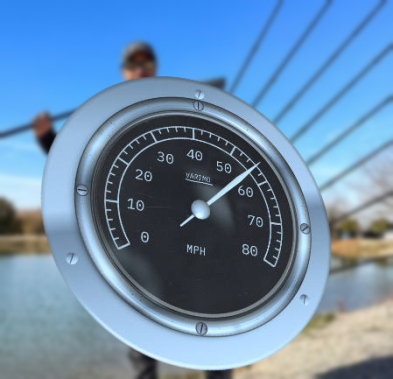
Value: 56 mph
